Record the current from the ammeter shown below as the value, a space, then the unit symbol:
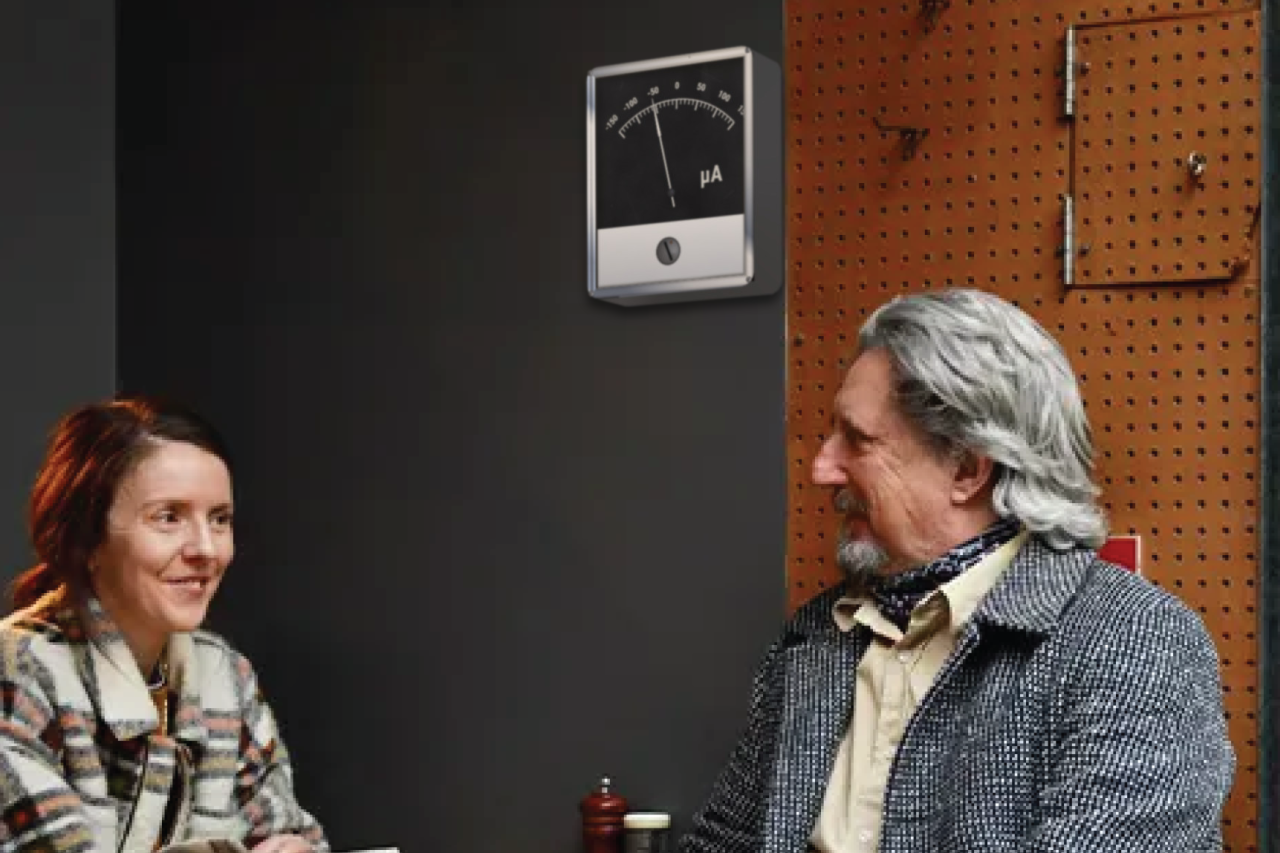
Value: -50 µA
